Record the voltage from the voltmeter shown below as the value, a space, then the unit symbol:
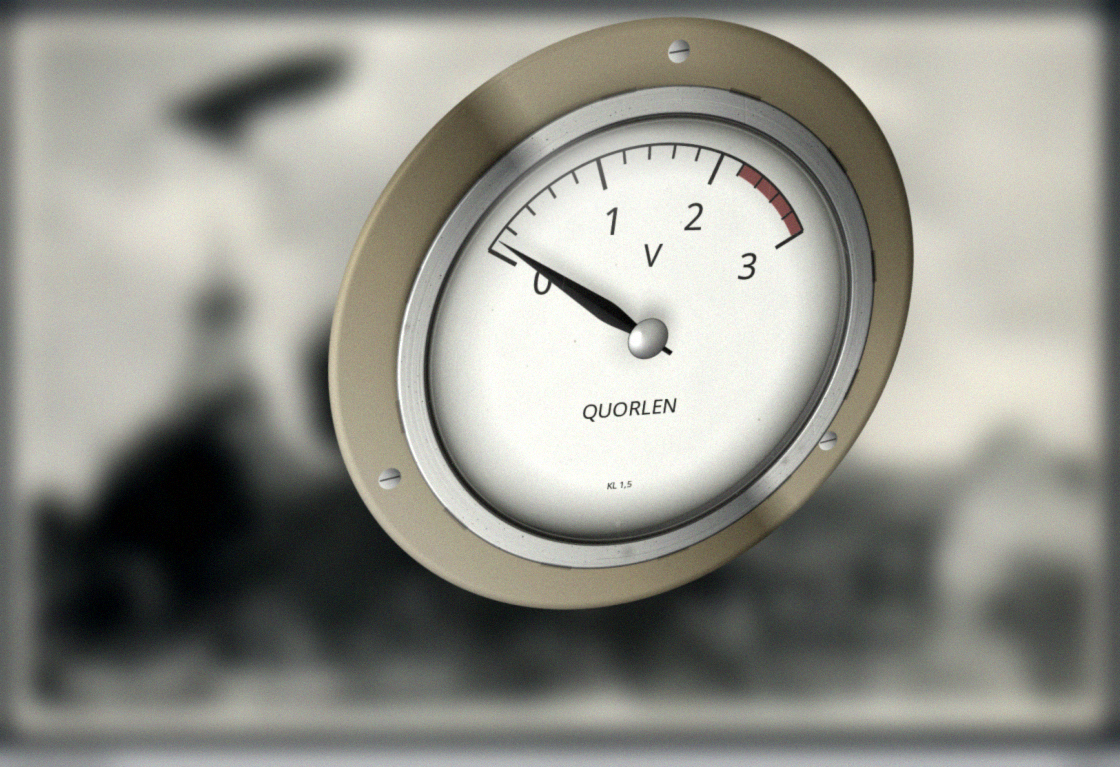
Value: 0.1 V
